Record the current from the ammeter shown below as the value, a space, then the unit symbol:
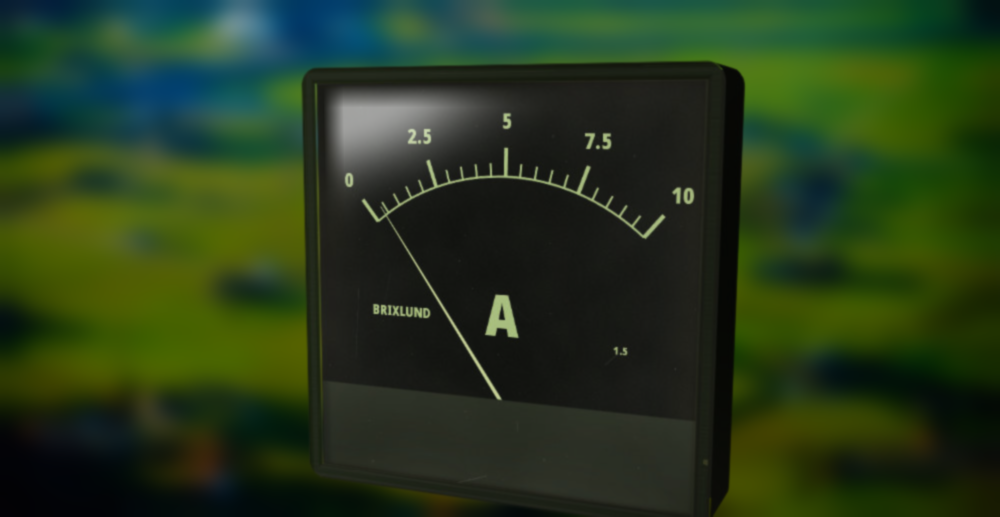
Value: 0.5 A
